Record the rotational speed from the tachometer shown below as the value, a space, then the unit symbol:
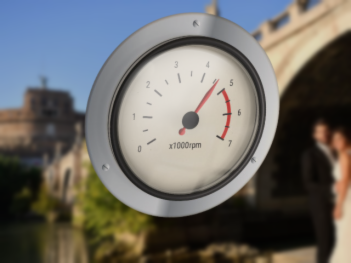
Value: 4500 rpm
